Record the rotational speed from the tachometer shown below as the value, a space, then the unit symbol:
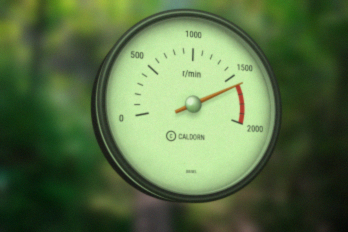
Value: 1600 rpm
